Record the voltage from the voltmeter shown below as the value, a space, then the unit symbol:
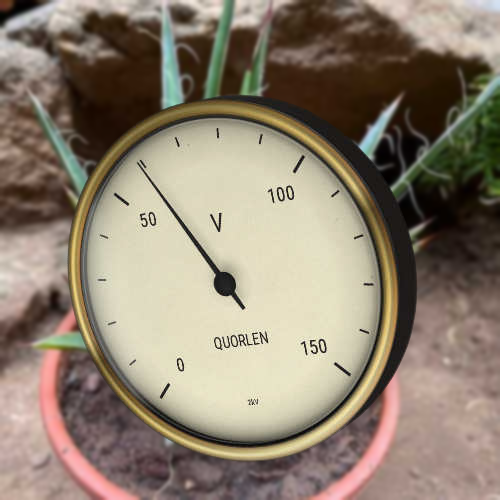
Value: 60 V
